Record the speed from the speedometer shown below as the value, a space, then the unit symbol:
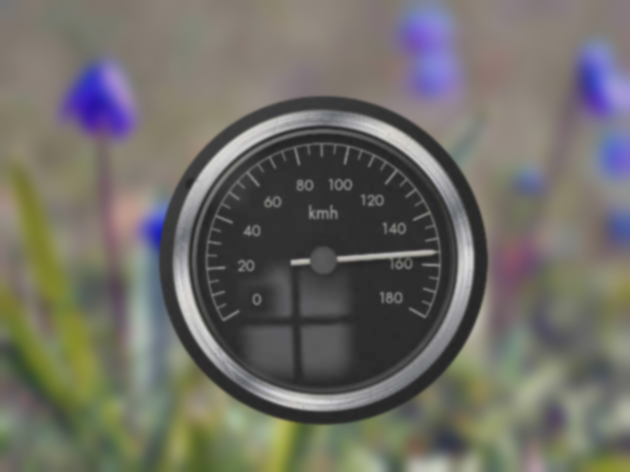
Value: 155 km/h
